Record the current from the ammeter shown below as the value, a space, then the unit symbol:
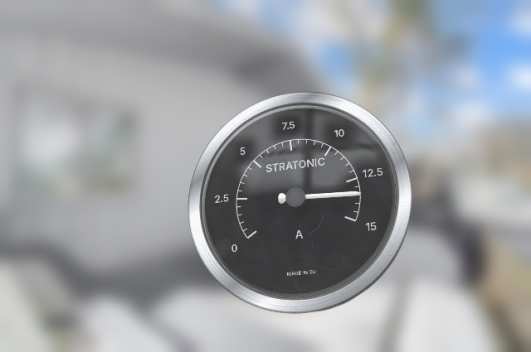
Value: 13.5 A
